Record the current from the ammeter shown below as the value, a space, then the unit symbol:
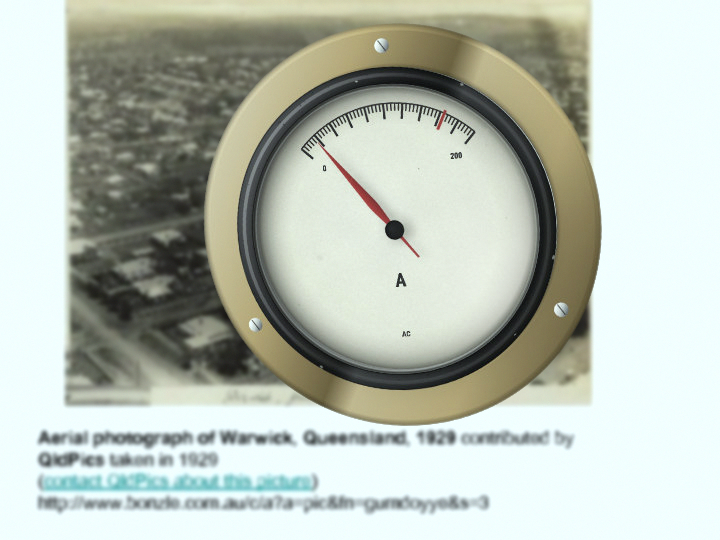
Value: 20 A
